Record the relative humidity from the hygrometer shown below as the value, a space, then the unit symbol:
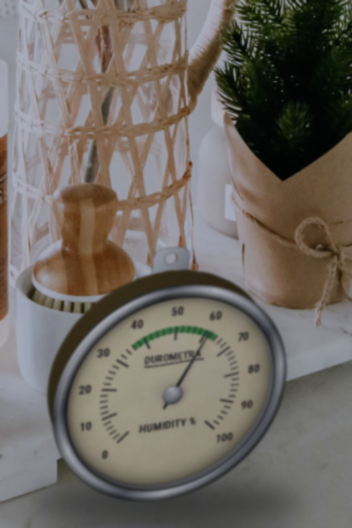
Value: 60 %
